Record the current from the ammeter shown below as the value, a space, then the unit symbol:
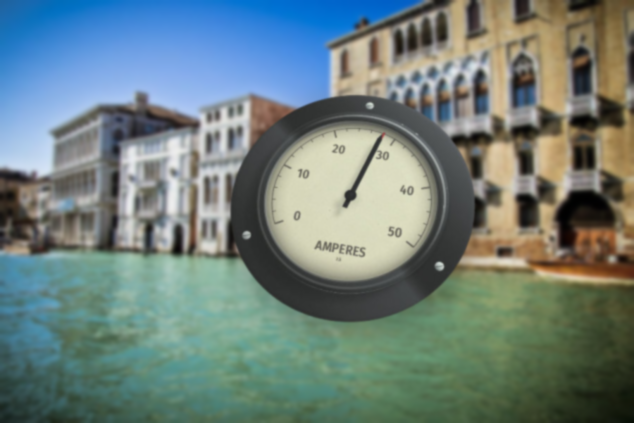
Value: 28 A
